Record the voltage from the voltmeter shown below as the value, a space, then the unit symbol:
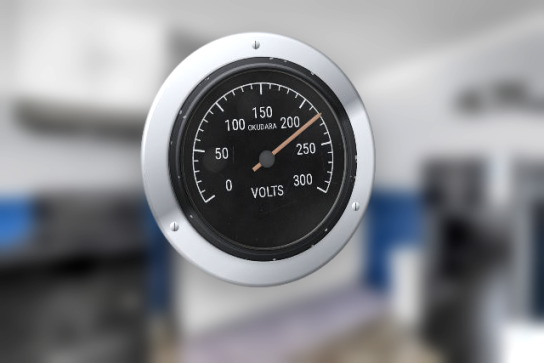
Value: 220 V
